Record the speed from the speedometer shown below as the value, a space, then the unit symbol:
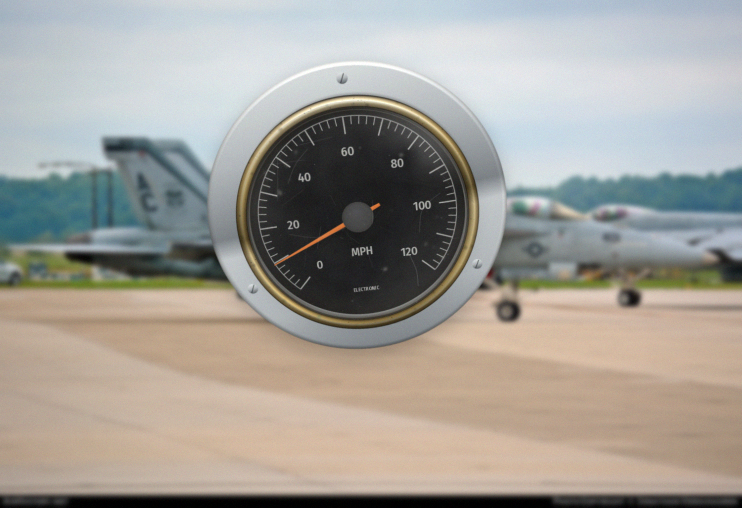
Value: 10 mph
